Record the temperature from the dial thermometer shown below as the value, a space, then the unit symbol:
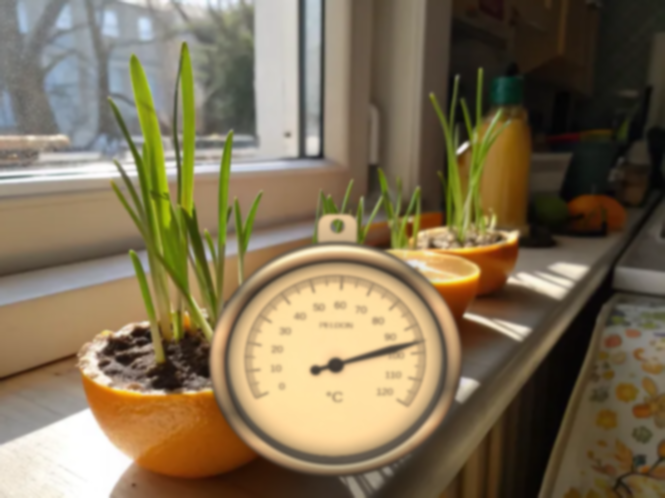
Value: 95 °C
